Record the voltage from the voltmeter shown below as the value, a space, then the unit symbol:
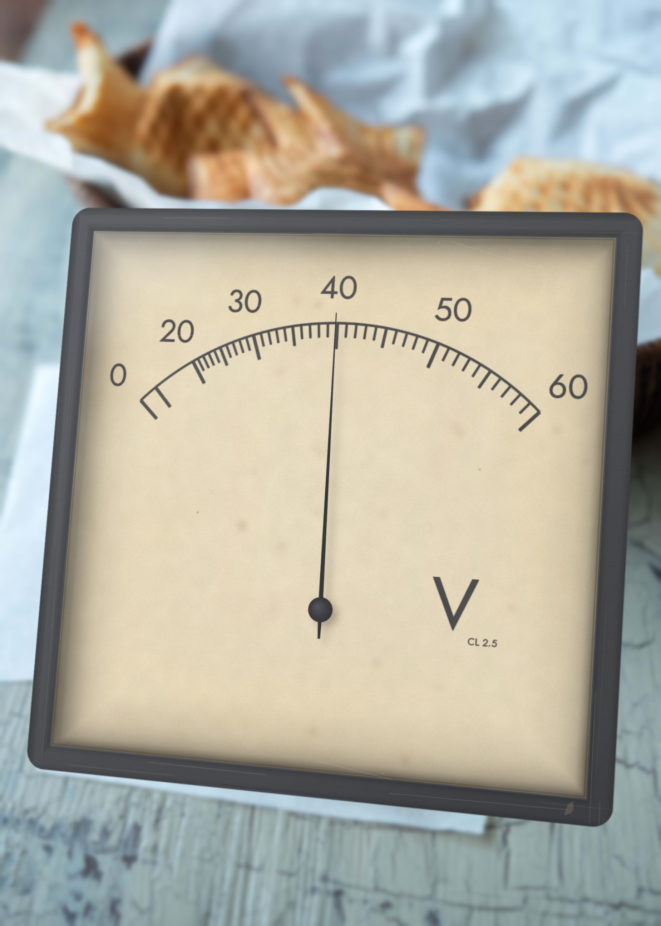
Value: 40 V
